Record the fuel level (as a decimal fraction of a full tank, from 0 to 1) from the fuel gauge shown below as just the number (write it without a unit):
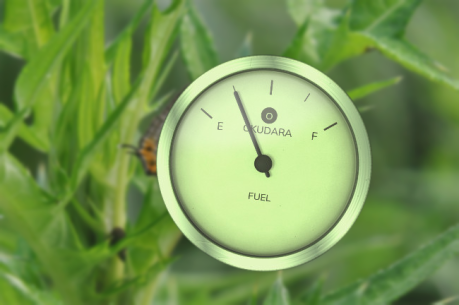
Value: 0.25
